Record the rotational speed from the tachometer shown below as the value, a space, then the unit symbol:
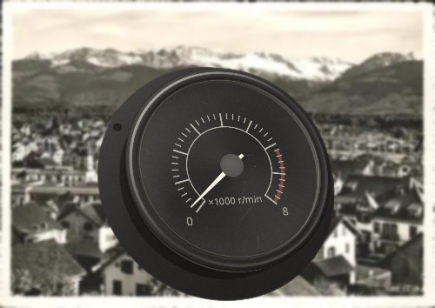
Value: 200 rpm
